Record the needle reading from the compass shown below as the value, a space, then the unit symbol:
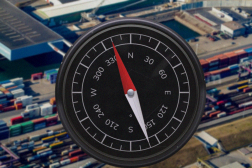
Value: 340 °
